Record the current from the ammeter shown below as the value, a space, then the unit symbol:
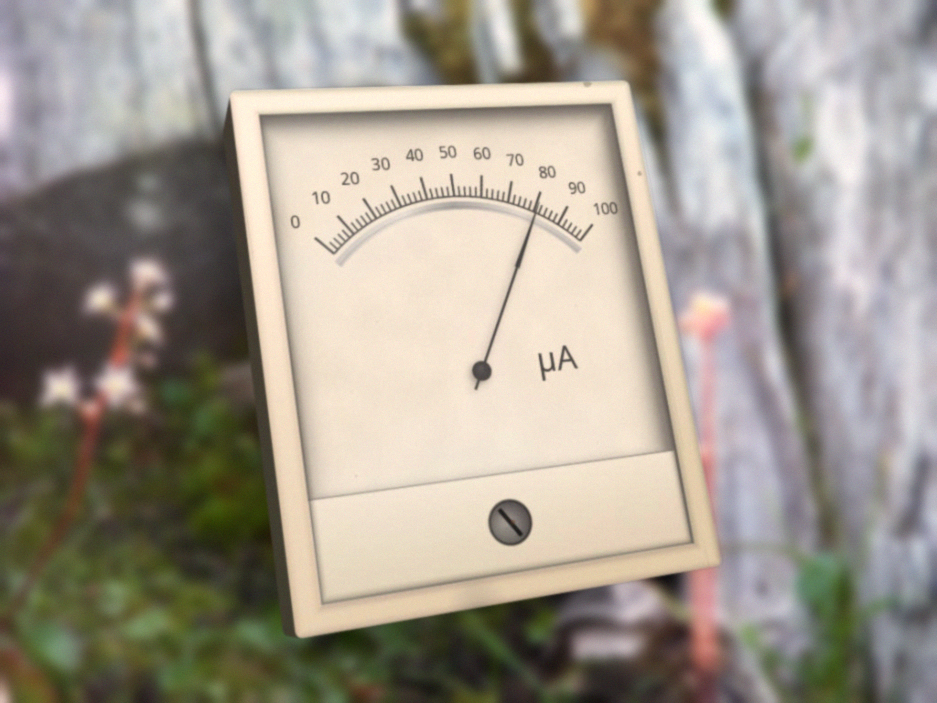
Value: 80 µA
